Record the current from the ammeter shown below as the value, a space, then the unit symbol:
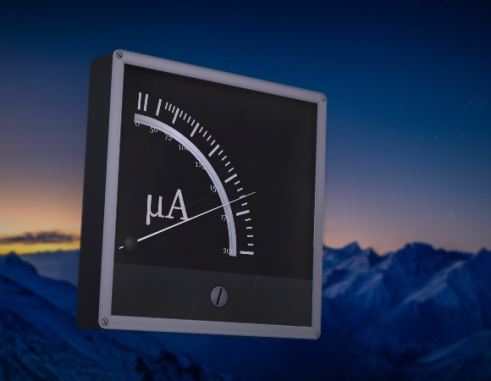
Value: 165 µA
